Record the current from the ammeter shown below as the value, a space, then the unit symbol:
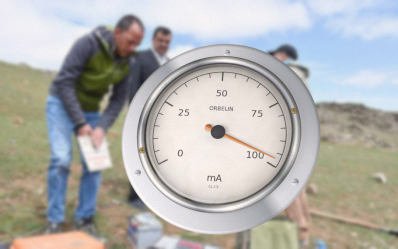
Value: 97.5 mA
